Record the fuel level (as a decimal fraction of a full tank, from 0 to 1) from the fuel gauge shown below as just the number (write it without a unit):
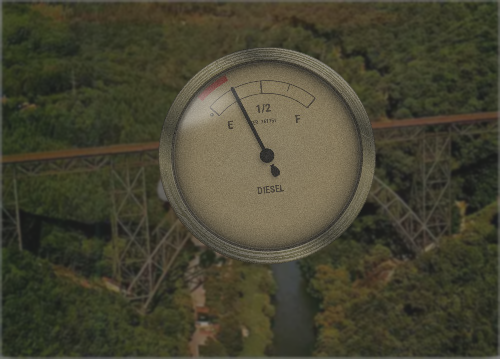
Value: 0.25
